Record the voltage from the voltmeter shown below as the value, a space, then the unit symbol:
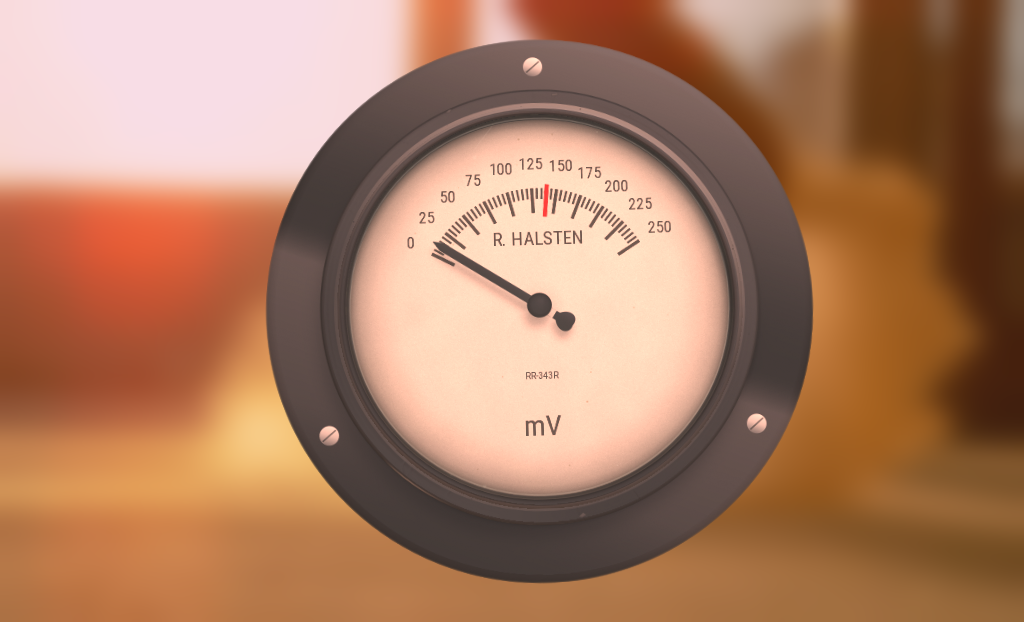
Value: 10 mV
